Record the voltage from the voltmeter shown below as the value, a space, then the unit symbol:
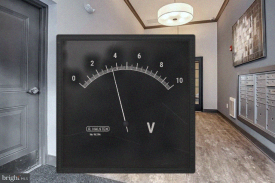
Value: 3.5 V
